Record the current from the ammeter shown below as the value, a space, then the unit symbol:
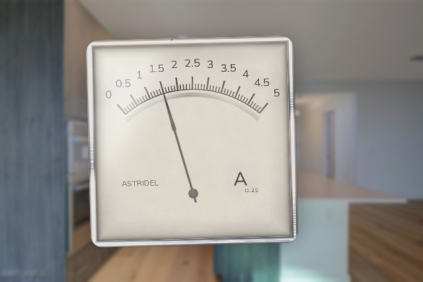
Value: 1.5 A
